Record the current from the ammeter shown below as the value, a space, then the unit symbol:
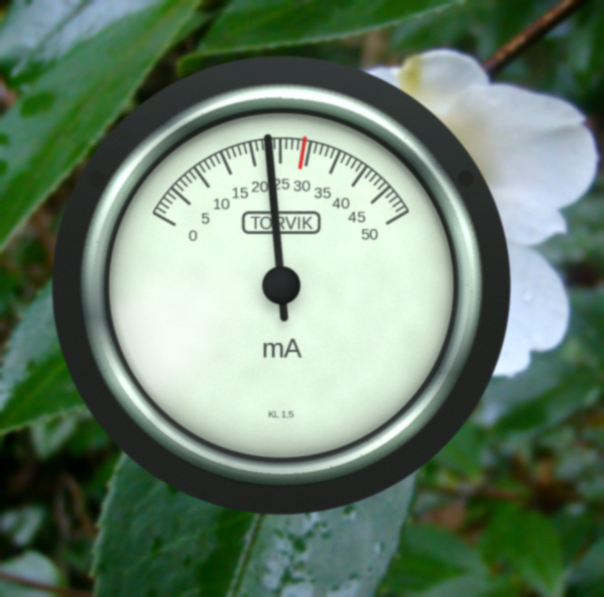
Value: 23 mA
